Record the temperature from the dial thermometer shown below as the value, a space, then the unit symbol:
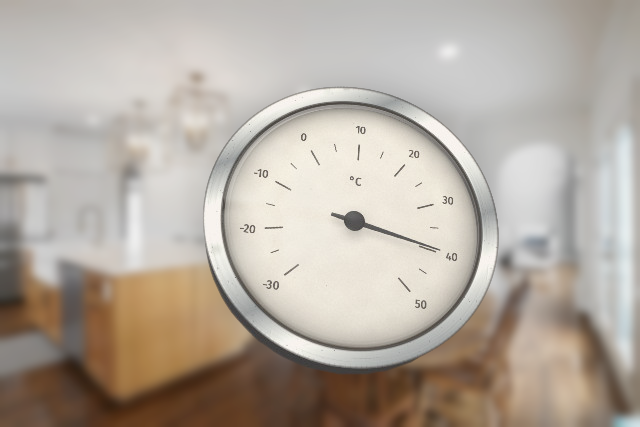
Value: 40 °C
